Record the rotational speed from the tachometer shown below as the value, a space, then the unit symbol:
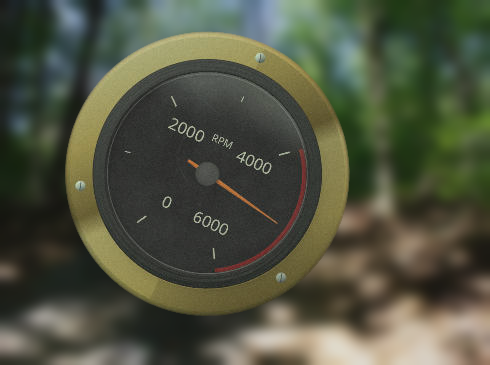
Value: 5000 rpm
